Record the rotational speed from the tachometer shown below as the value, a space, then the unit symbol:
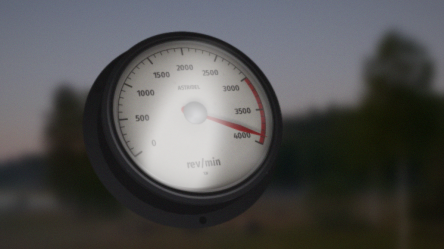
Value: 3900 rpm
